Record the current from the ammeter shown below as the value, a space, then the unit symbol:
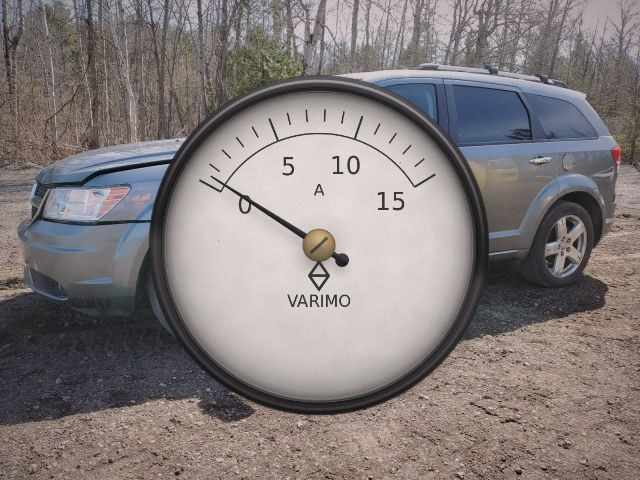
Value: 0.5 A
